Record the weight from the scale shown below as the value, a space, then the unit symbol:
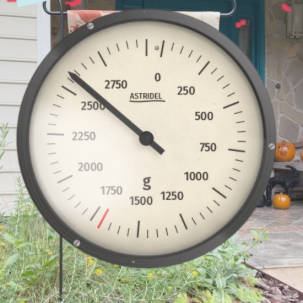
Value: 2575 g
